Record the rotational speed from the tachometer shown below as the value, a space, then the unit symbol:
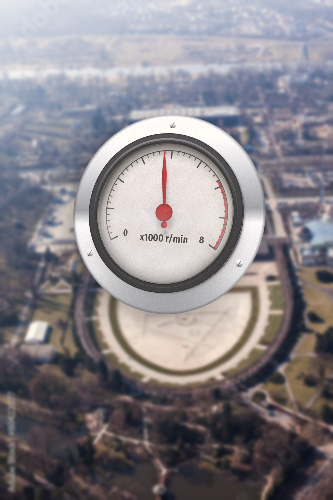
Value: 3800 rpm
